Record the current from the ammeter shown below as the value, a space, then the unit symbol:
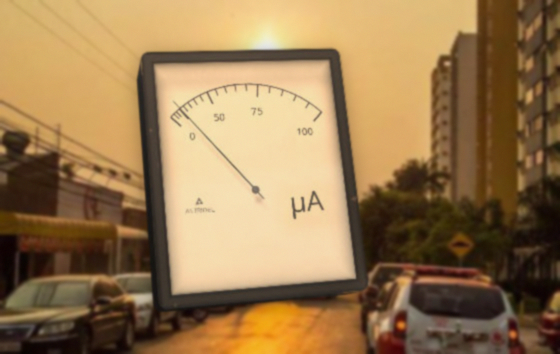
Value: 25 µA
